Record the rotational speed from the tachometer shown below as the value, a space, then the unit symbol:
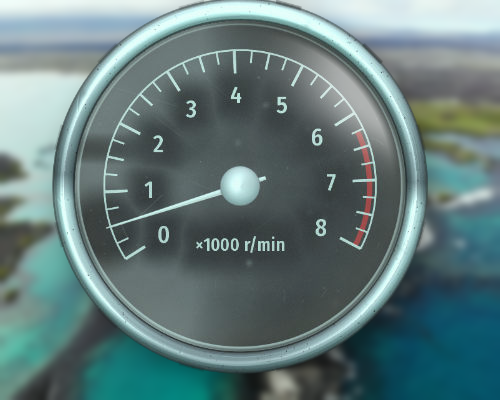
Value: 500 rpm
